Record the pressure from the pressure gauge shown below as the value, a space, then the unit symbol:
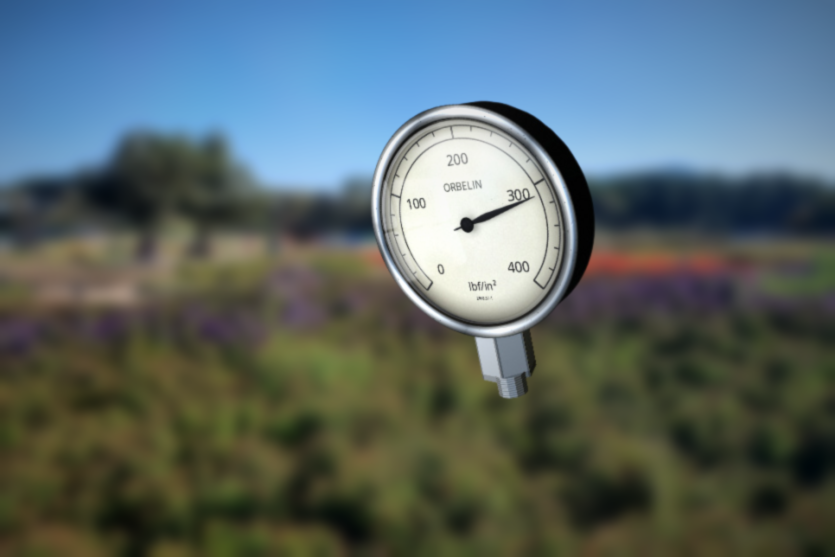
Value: 310 psi
